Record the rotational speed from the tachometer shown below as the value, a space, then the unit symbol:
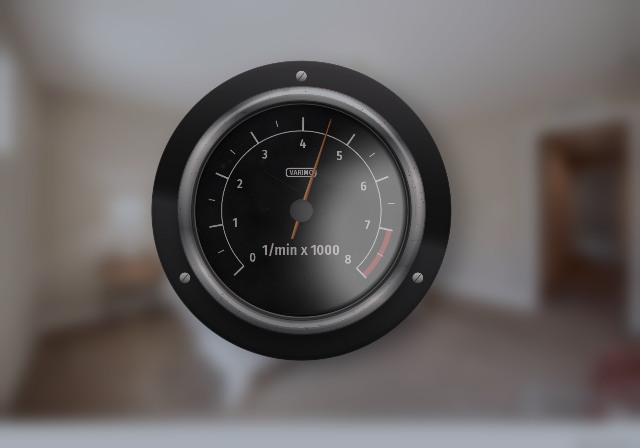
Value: 4500 rpm
